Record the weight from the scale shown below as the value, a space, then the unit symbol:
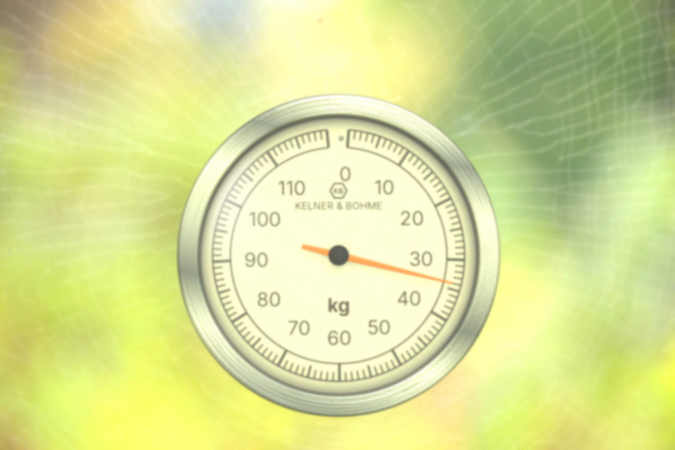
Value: 34 kg
